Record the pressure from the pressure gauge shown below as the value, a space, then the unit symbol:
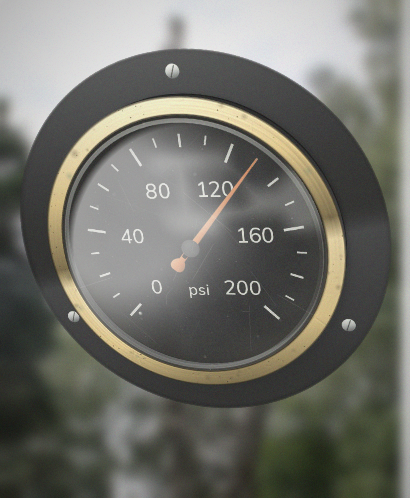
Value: 130 psi
